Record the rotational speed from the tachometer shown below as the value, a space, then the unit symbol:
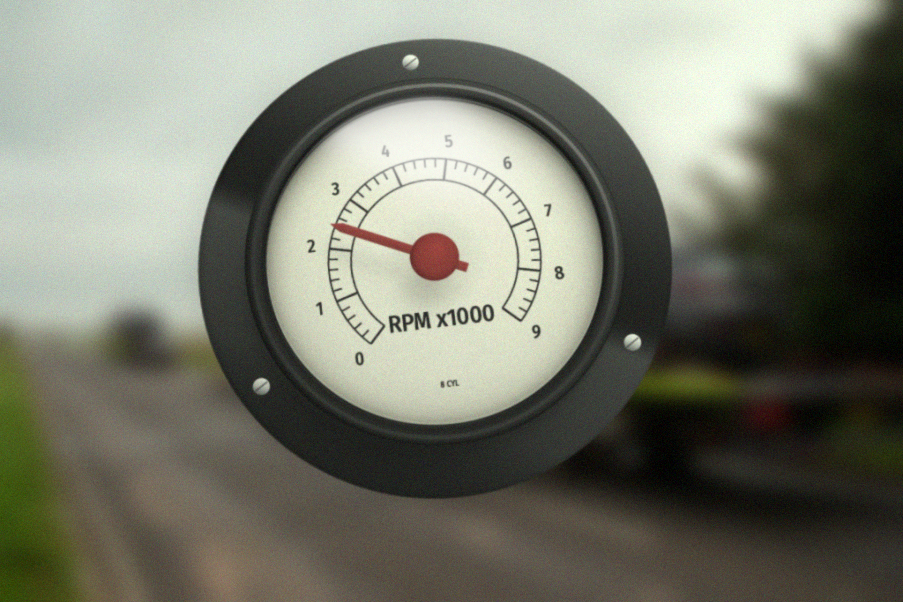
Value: 2400 rpm
